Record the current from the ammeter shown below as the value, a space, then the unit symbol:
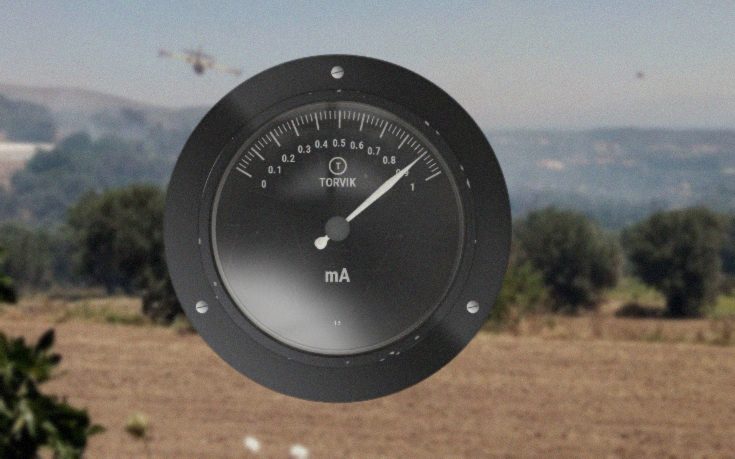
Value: 0.9 mA
